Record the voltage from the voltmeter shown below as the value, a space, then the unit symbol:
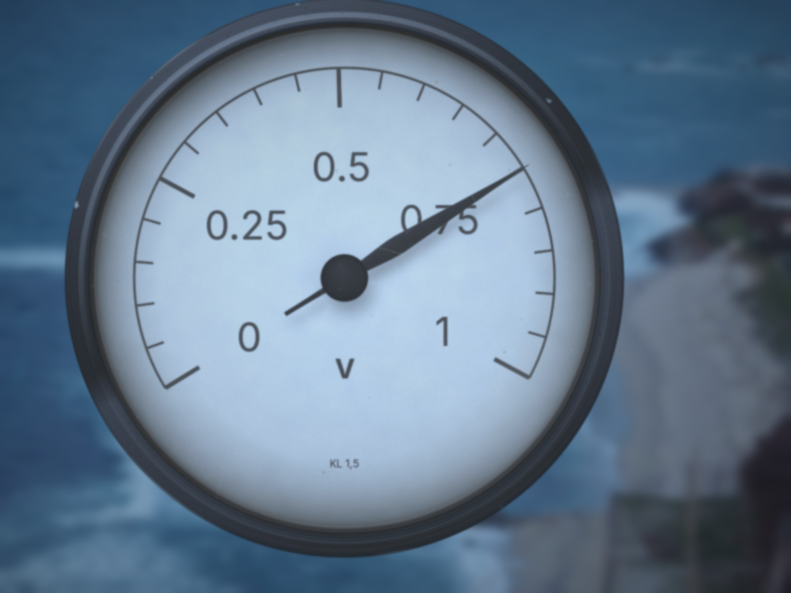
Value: 0.75 V
